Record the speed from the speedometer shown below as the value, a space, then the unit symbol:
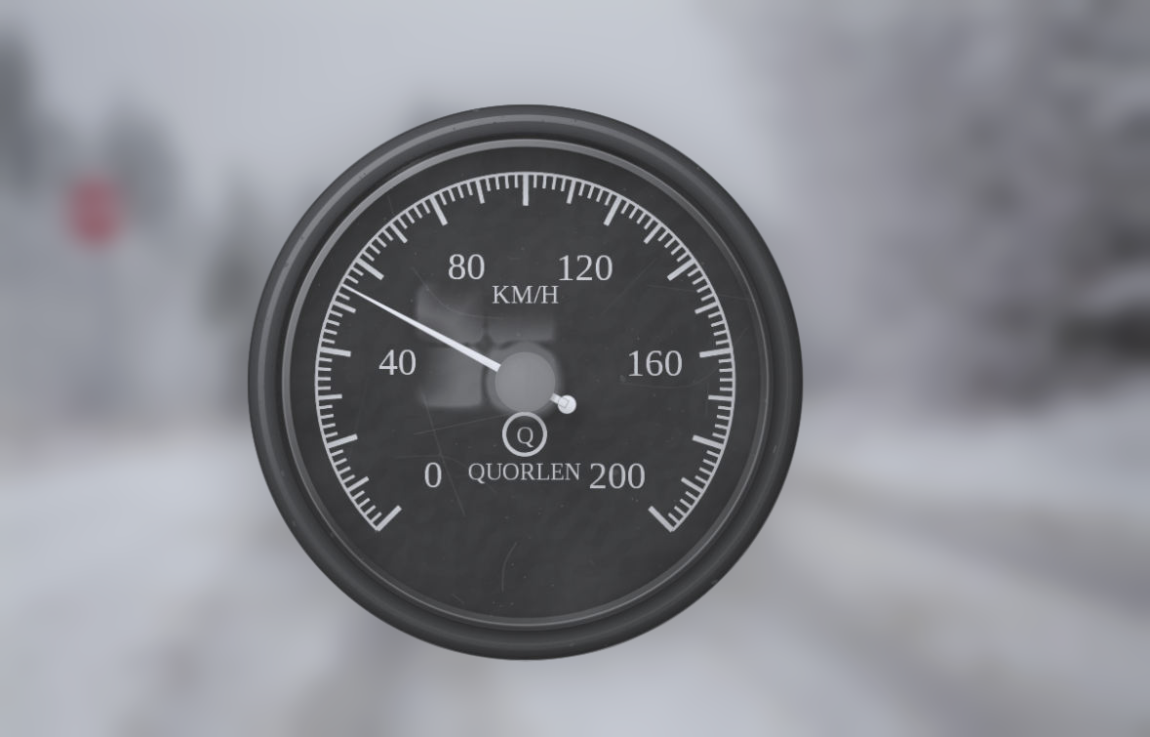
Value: 54 km/h
